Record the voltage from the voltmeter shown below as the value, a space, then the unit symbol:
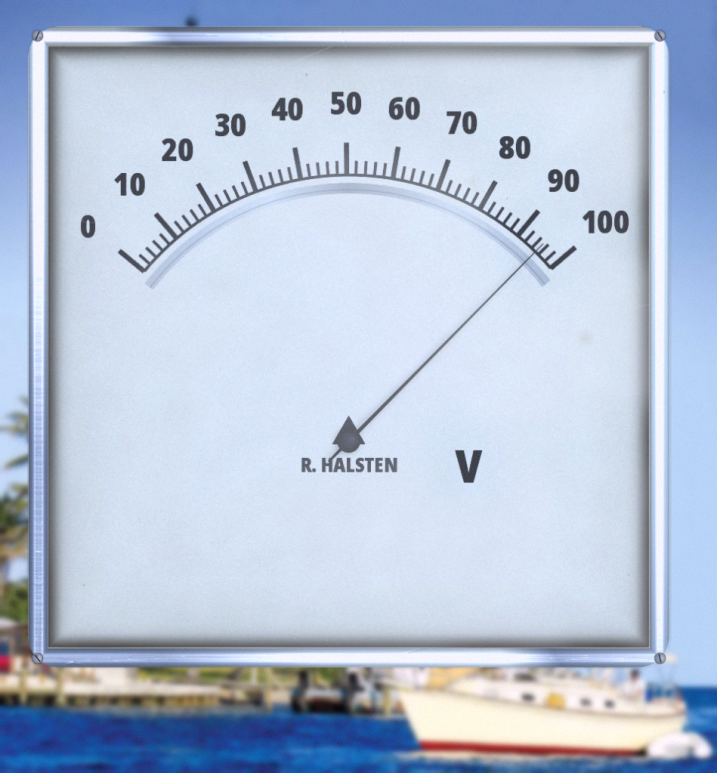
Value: 95 V
